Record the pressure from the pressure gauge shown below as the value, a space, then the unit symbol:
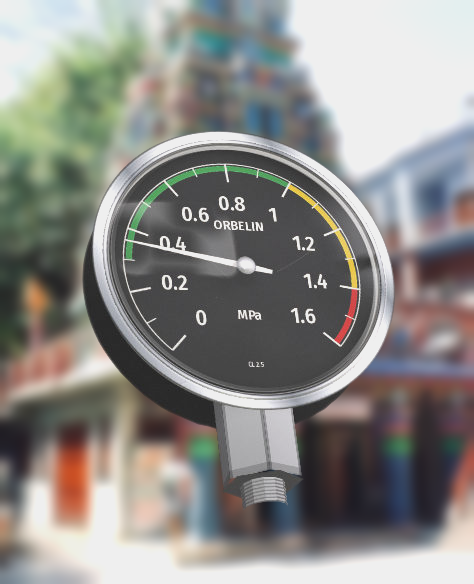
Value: 0.35 MPa
